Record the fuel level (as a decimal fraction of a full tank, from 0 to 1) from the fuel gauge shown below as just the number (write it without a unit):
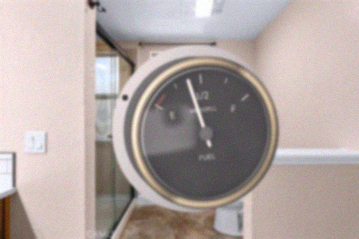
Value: 0.375
